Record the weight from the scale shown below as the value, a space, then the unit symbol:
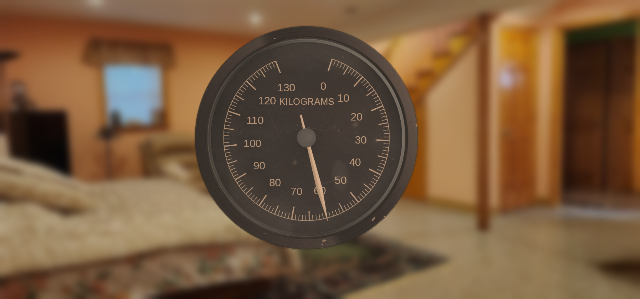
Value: 60 kg
